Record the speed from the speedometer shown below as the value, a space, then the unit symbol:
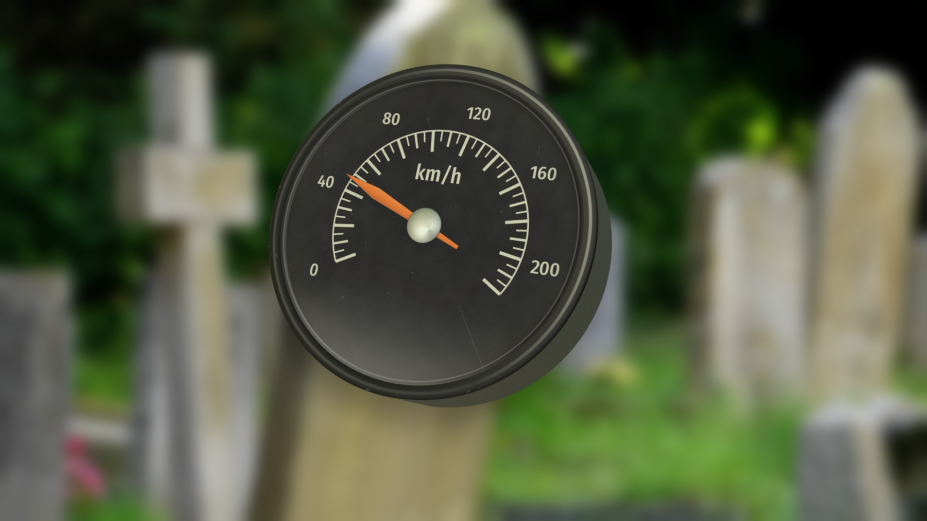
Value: 47.5 km/h
